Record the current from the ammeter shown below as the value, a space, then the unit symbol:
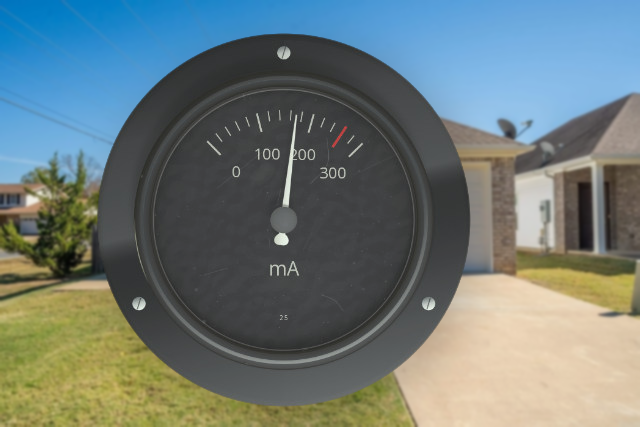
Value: 170 mA
